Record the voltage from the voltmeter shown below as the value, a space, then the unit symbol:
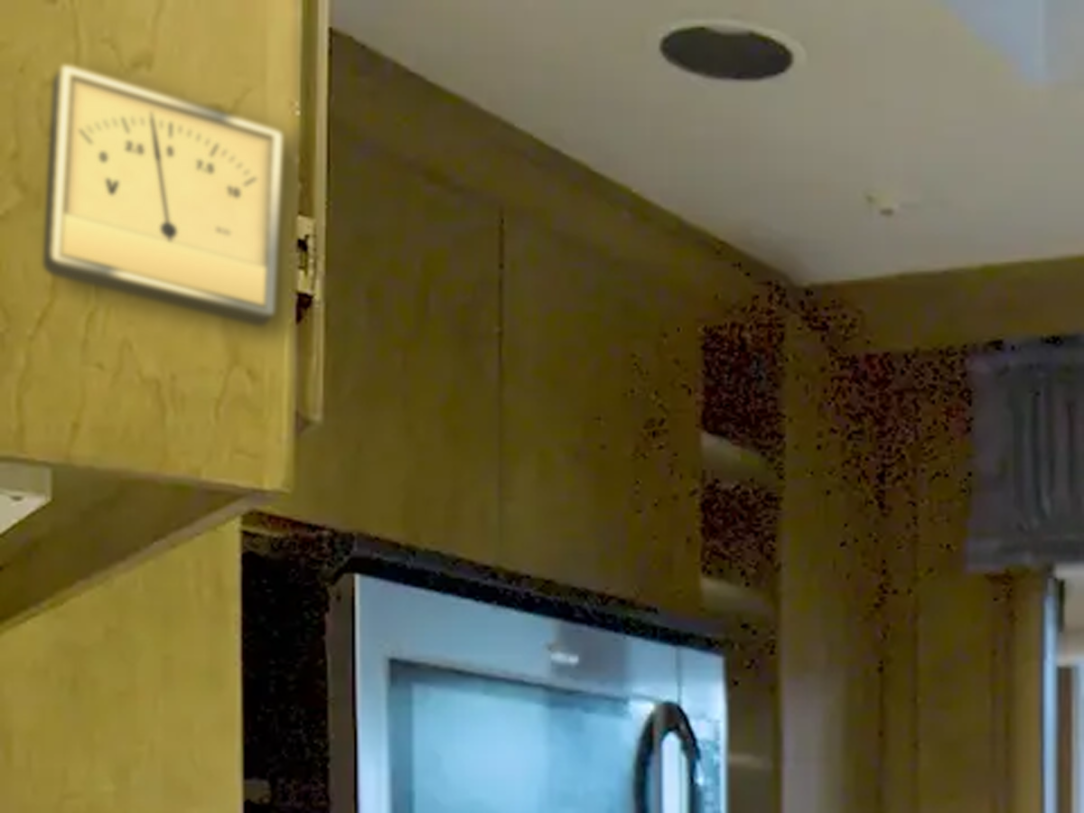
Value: 4 V
